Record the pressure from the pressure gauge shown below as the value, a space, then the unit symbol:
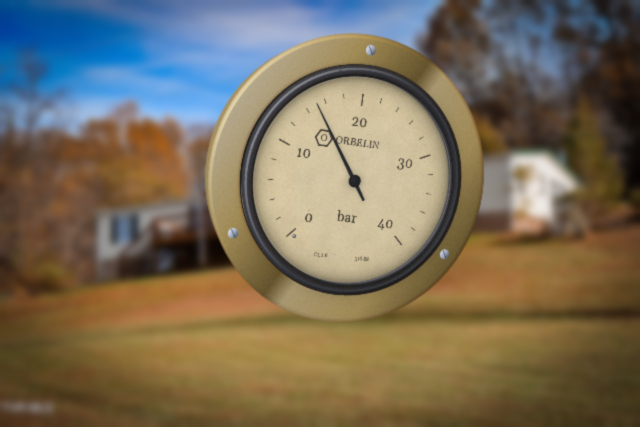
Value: 15 bar
